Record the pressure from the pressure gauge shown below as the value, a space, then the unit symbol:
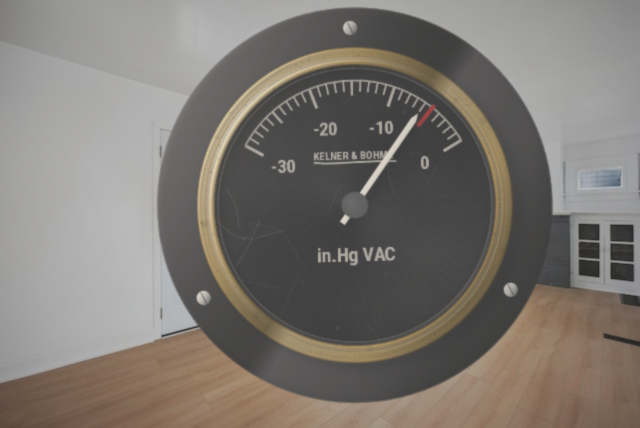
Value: -6 inHg
